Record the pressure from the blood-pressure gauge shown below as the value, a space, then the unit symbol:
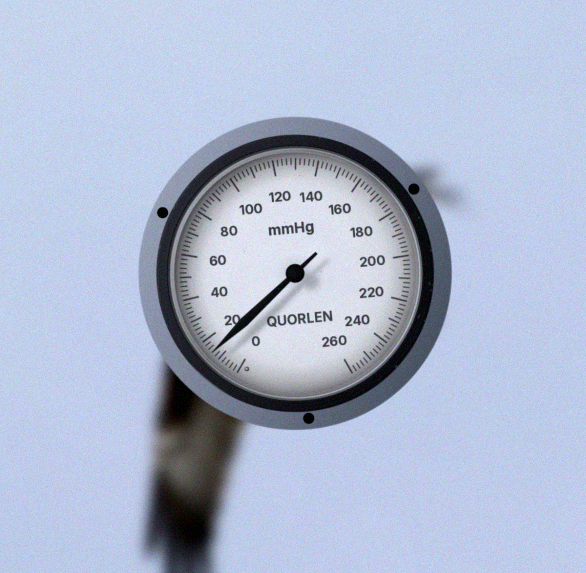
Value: 14 mmHg
